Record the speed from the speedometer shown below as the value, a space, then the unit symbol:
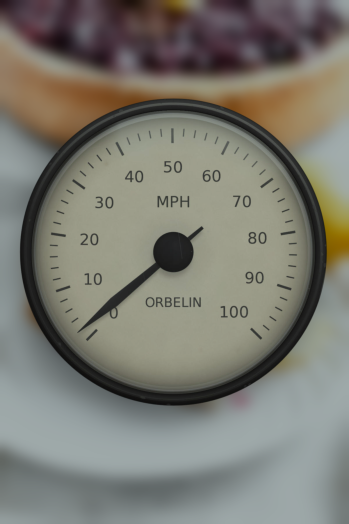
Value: 2 mph
